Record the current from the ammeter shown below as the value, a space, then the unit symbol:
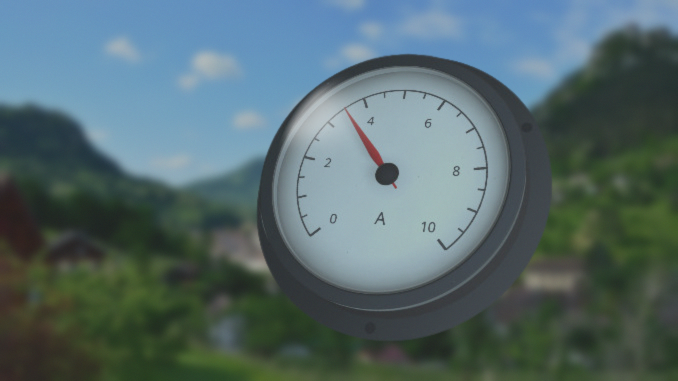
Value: 3.5 A
